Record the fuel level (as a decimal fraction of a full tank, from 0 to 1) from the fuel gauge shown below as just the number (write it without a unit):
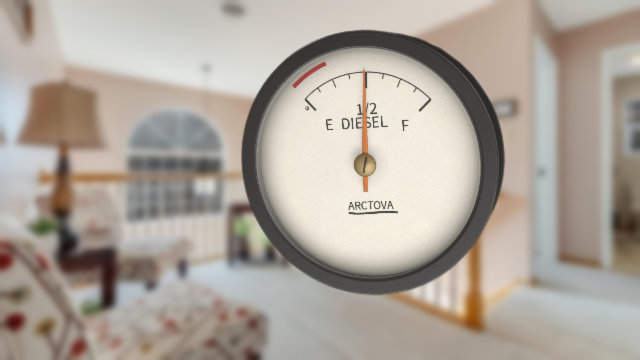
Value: 0.5
